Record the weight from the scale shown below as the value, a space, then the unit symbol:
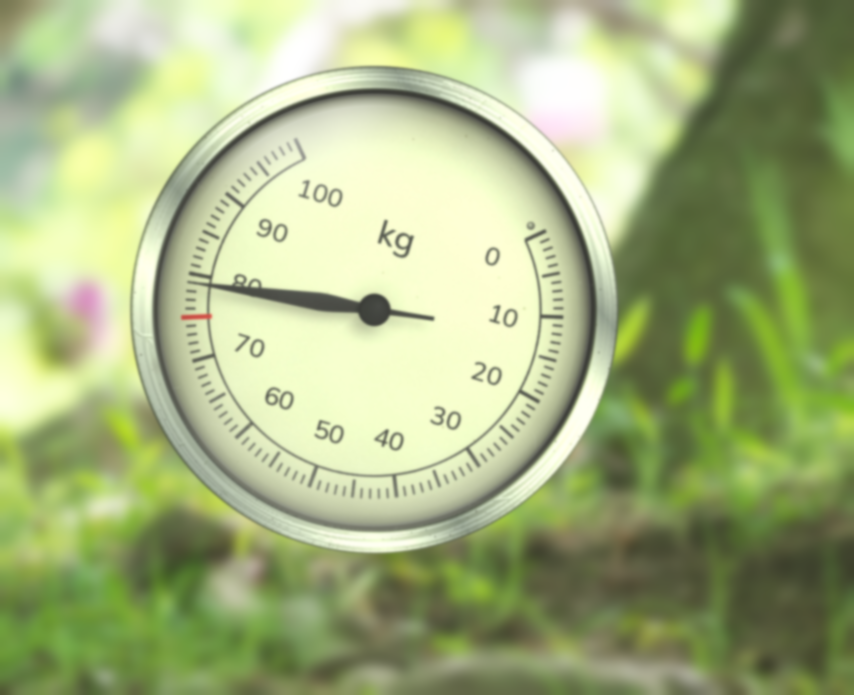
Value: 79 kg
